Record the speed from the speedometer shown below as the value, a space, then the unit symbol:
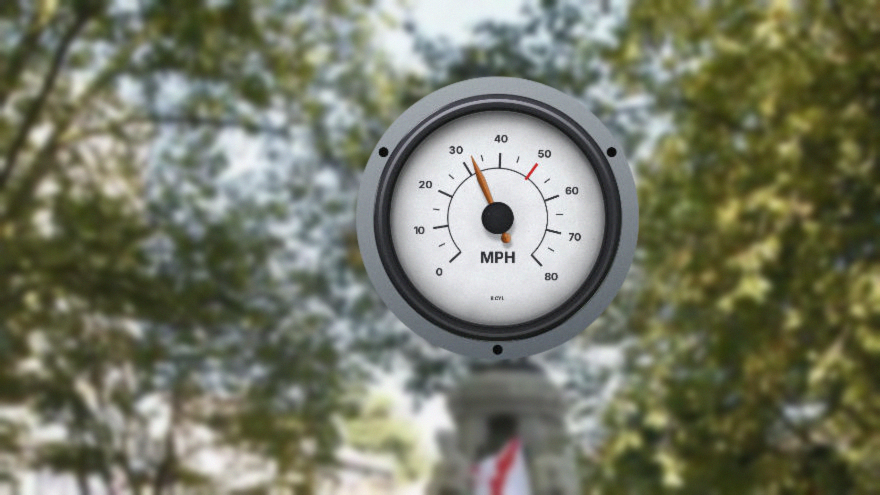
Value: 32.5 mph
